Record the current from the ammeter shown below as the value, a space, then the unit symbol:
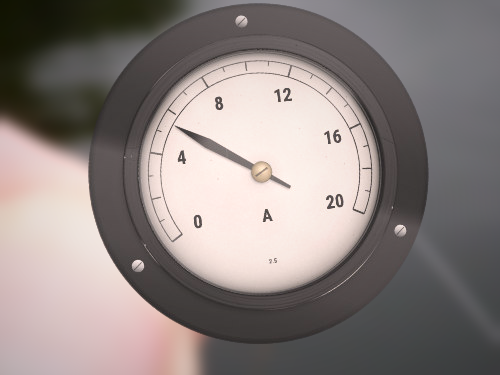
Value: 5.5 A
